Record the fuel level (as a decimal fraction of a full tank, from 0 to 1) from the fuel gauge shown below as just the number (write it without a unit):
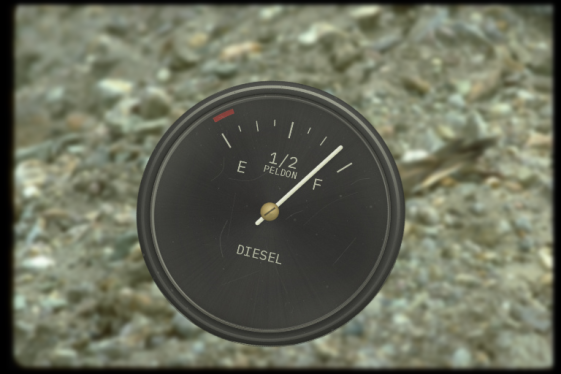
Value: 0.875
